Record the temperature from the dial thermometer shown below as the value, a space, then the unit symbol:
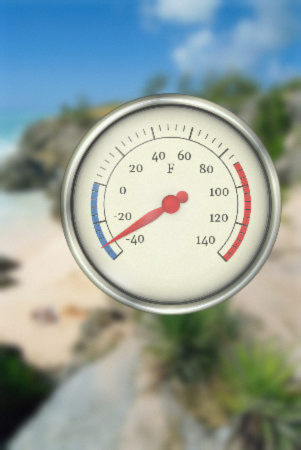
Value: -32 °F
